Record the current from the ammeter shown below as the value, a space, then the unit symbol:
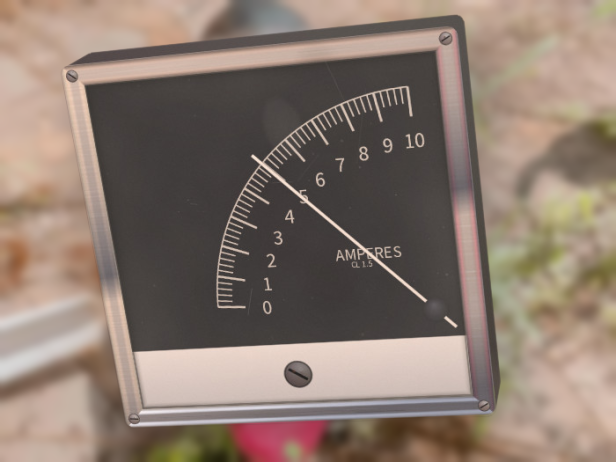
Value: 5 A
